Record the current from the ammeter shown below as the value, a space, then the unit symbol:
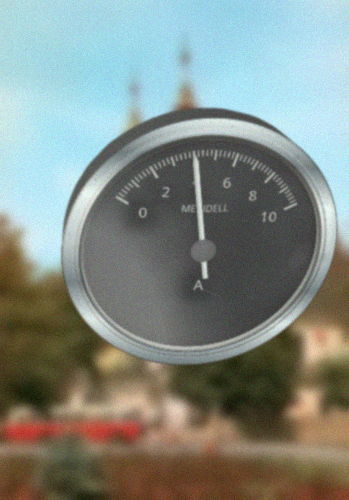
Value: 4 A
